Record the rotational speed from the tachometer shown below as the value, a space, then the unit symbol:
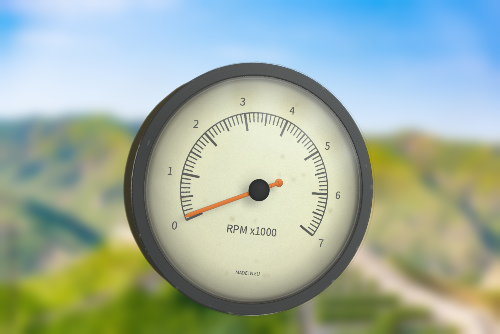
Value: 100 rpm
